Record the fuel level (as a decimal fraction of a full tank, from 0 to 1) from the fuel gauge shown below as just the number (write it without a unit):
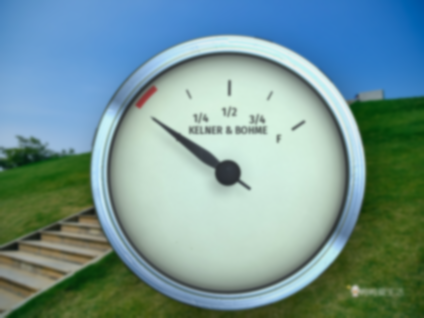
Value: 0
